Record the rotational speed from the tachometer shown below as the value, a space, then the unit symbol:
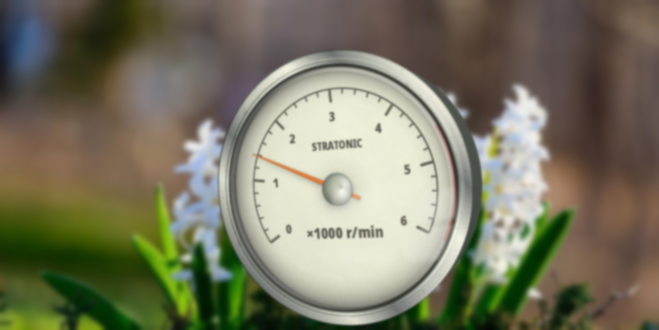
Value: 1400 rpm
